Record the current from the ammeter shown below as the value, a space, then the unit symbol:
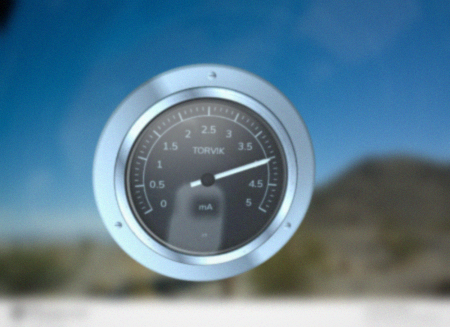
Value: 4 mA
